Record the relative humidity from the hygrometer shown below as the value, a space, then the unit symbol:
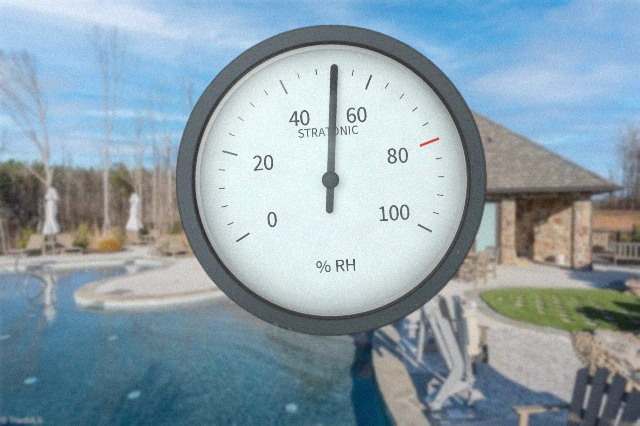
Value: 52 %
